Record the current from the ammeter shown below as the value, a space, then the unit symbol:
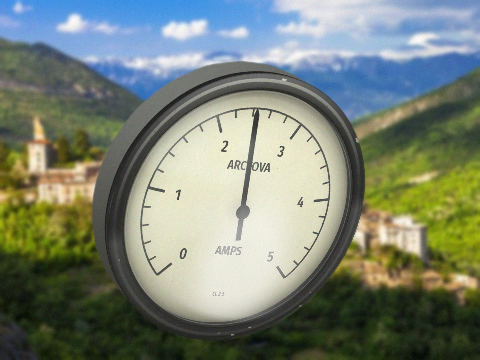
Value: 2.4 A
